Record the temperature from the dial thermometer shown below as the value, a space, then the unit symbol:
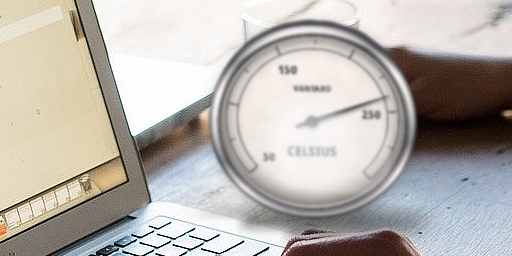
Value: 237.5 °C
